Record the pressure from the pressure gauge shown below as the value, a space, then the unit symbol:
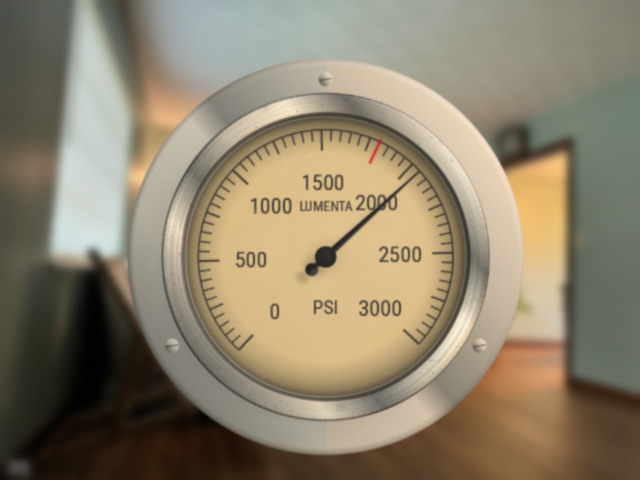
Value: 2050 psi
